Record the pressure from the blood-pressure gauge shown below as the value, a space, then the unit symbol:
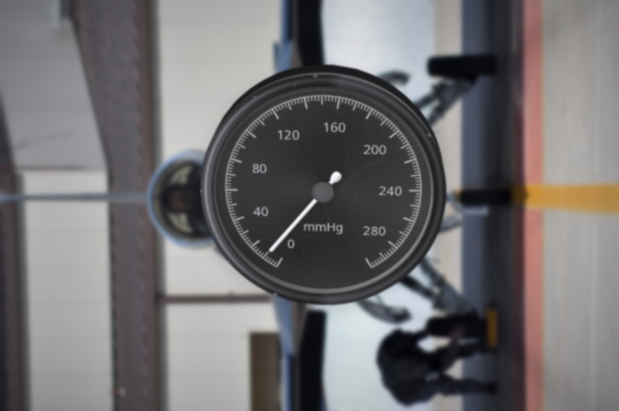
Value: 10 mmHg
